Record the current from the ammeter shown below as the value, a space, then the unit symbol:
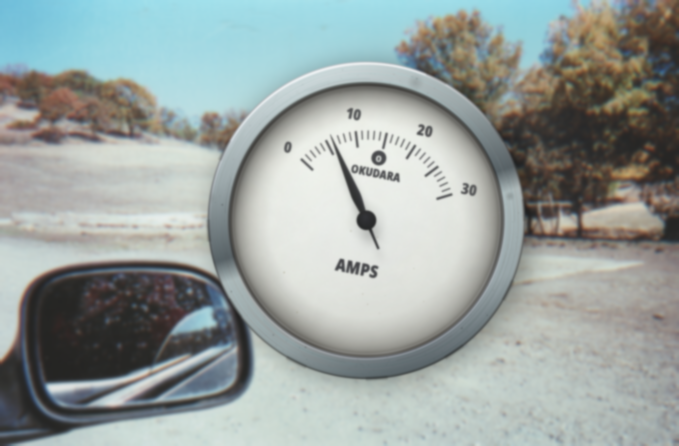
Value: 6 A
